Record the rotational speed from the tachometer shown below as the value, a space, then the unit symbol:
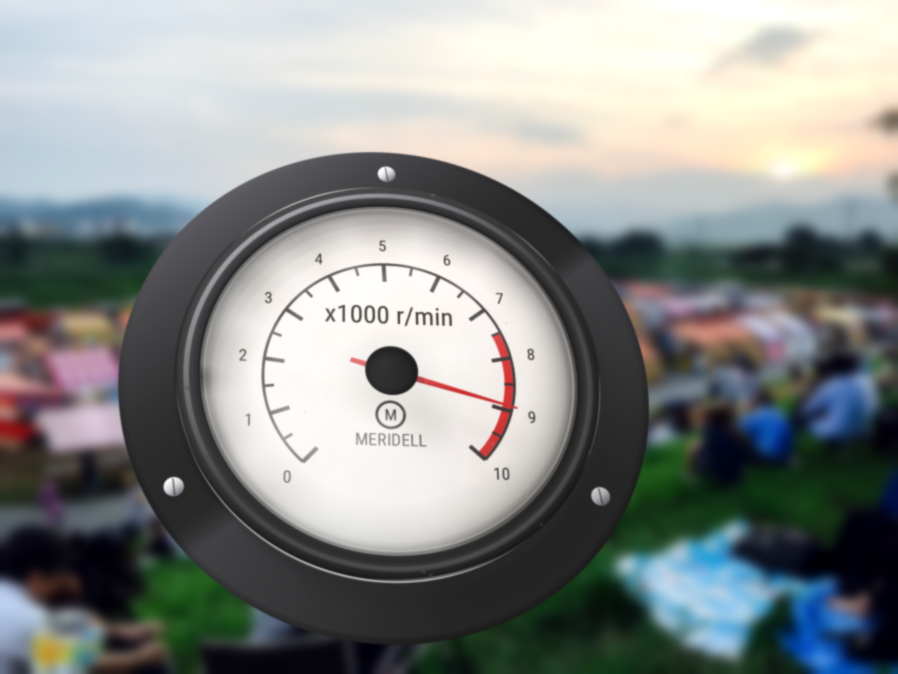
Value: 9000 rpm
